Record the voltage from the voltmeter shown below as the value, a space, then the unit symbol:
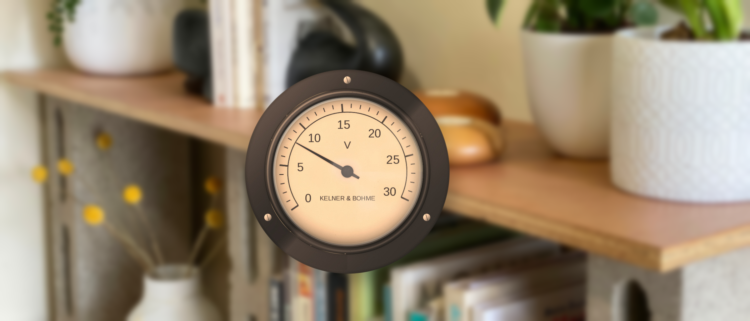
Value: 8 V
